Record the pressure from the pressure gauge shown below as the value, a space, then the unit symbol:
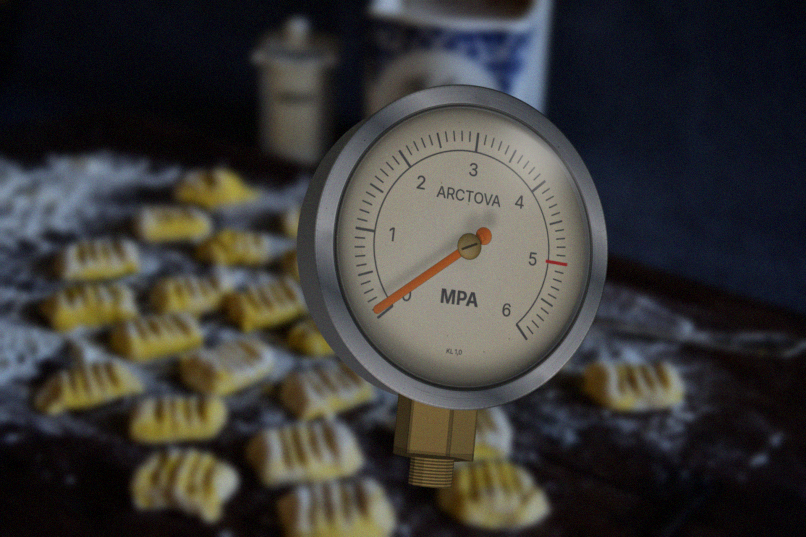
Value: 0.1 MPa
